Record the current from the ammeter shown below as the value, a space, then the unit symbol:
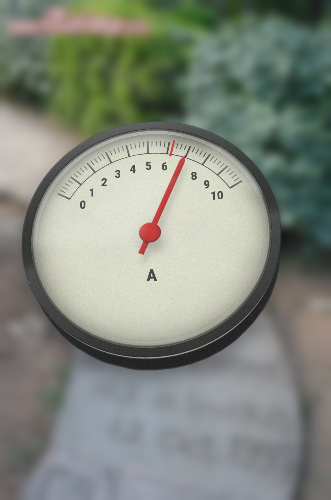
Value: 7 A
